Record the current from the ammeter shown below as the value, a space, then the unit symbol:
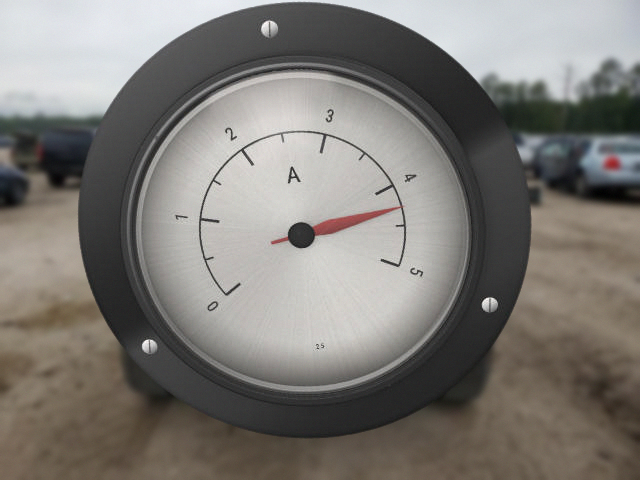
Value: 4.25 A
